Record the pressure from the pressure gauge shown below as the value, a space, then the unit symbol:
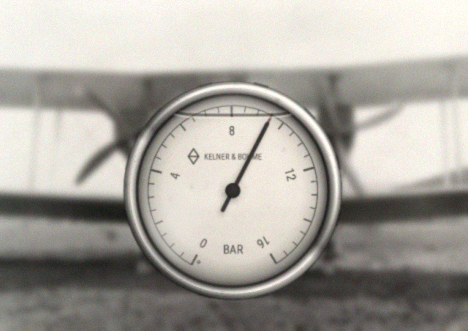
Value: 9.5 bar
